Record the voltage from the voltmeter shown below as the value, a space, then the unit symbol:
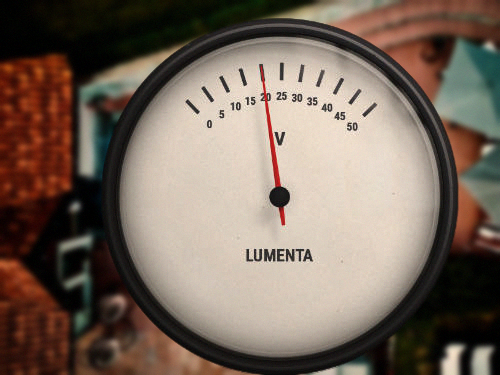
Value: 20 V
